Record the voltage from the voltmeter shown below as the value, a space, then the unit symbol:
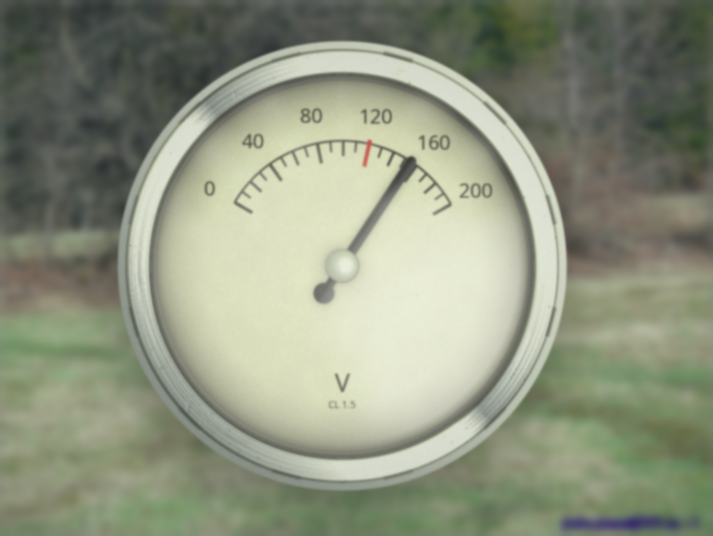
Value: 155 V
